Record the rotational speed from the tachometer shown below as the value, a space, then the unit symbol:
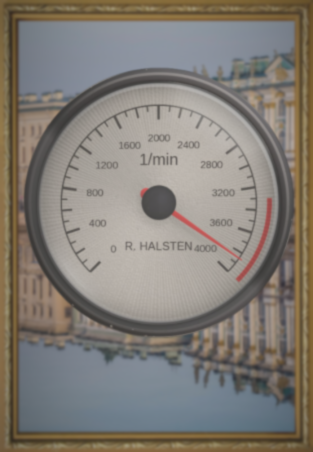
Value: 3850 rpm
